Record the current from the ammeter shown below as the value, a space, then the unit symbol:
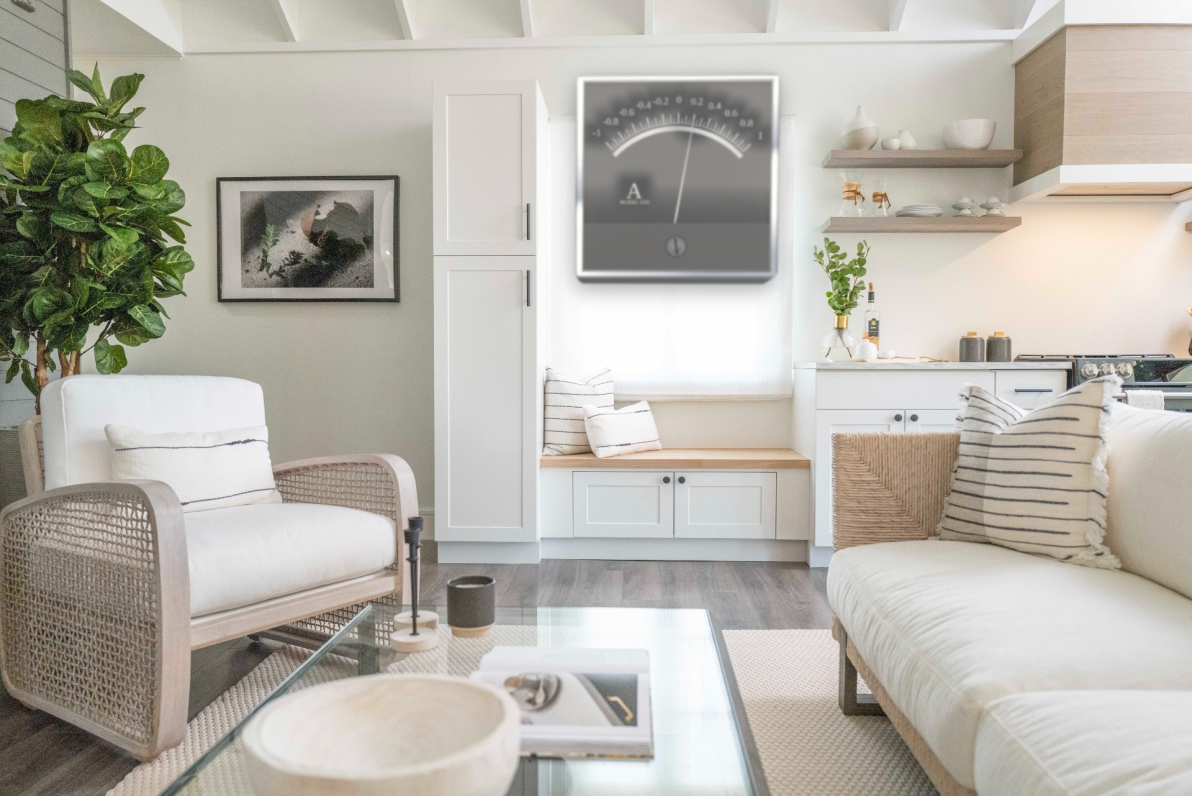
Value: 0.2 A
